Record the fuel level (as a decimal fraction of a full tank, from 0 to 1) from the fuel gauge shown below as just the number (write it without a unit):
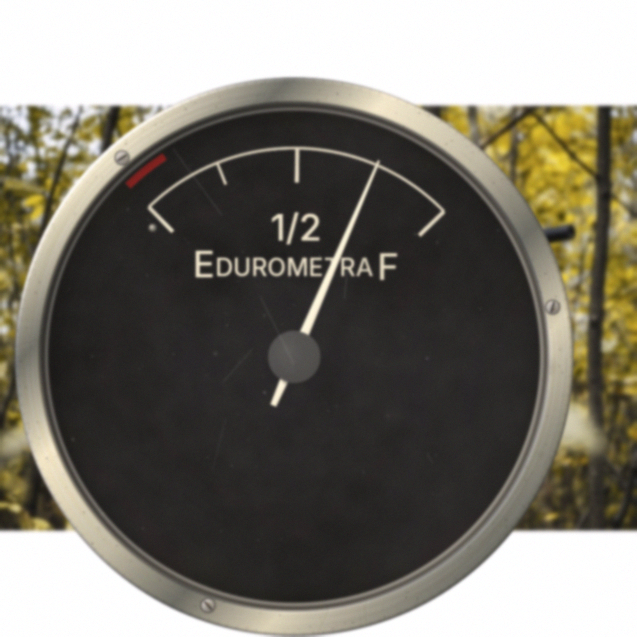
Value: 0.75
